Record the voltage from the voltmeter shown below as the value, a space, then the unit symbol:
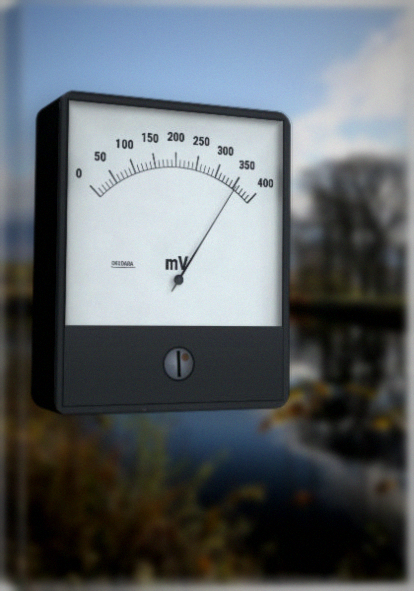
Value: 350 mV
